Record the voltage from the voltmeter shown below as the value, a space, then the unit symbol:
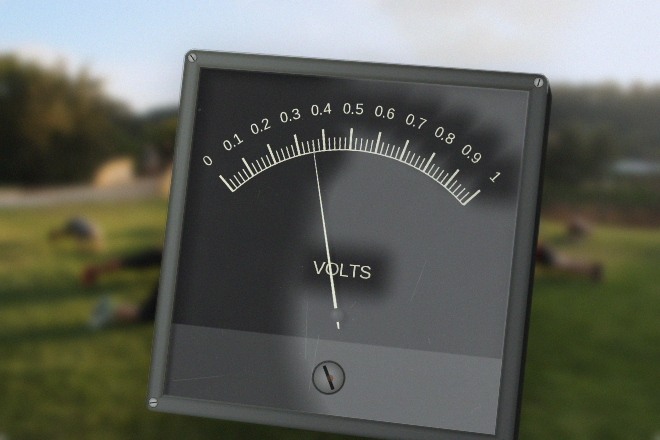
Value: 0.36 V
